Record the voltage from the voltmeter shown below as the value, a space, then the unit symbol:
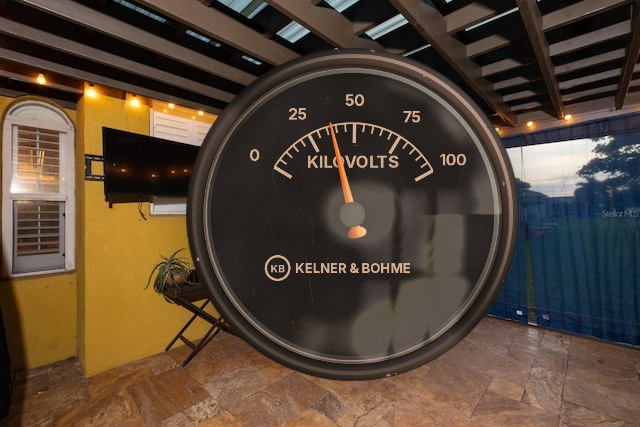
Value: 37.5 kV
